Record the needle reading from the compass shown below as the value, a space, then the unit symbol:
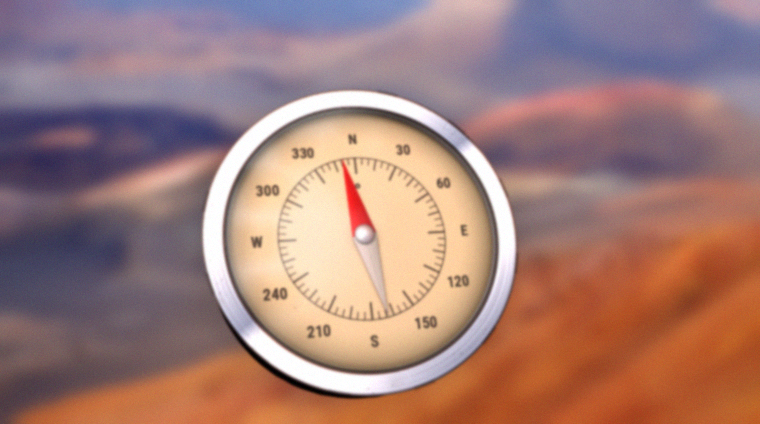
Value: 350 °
